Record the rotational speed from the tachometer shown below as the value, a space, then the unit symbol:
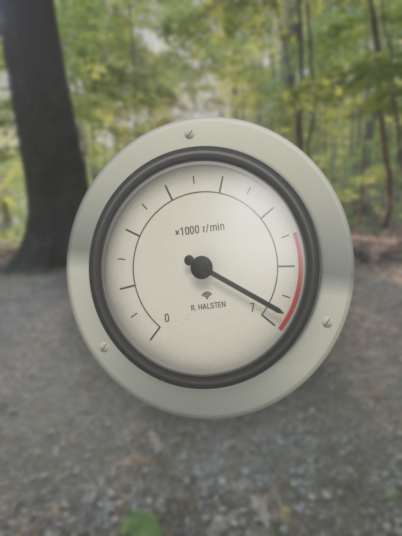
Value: 6750 rpm
